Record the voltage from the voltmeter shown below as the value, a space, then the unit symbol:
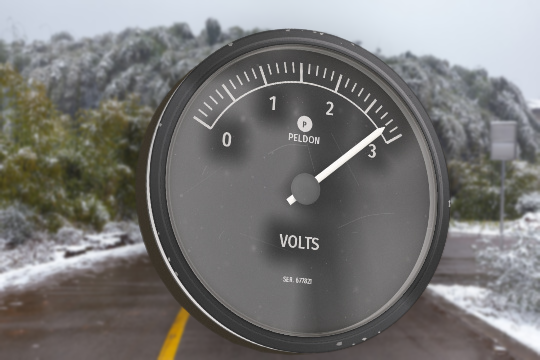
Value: 2.8 V
